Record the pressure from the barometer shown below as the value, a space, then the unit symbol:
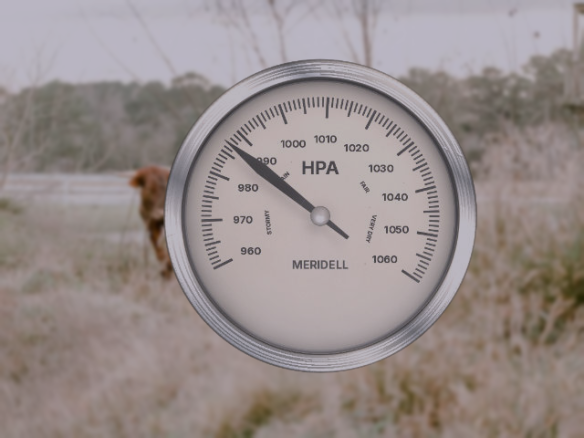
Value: 987 hPa
